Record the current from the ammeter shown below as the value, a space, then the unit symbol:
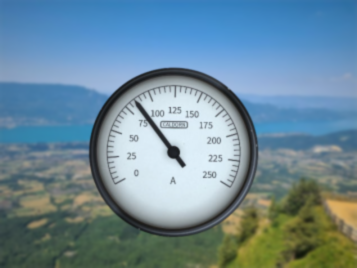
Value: 85 A
